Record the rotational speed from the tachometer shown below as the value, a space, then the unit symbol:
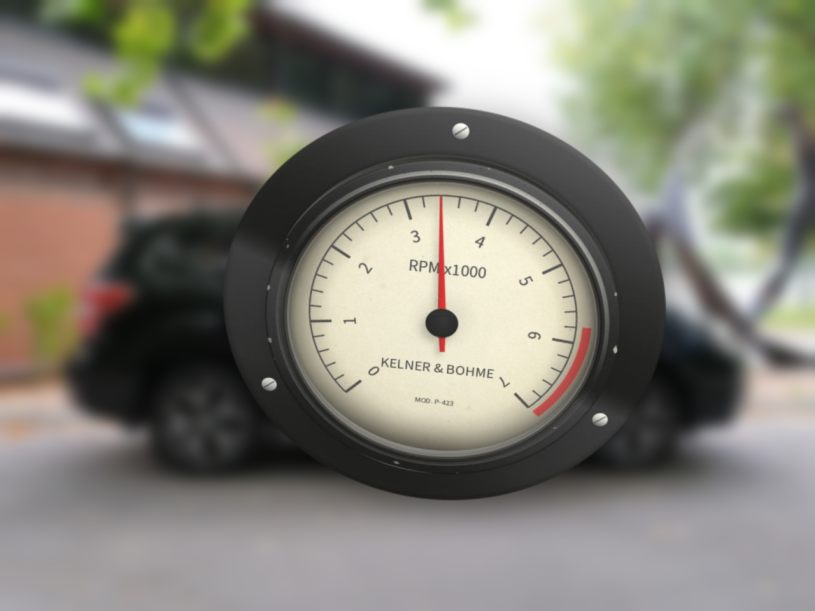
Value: 3400 rpm
